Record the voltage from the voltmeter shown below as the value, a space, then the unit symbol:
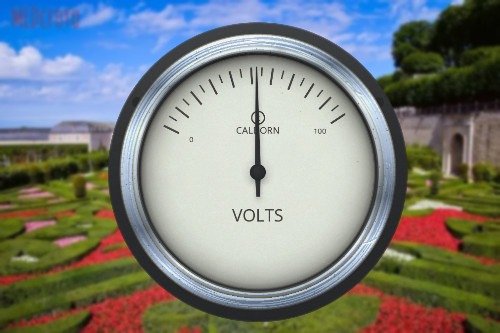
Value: 52.5 V
